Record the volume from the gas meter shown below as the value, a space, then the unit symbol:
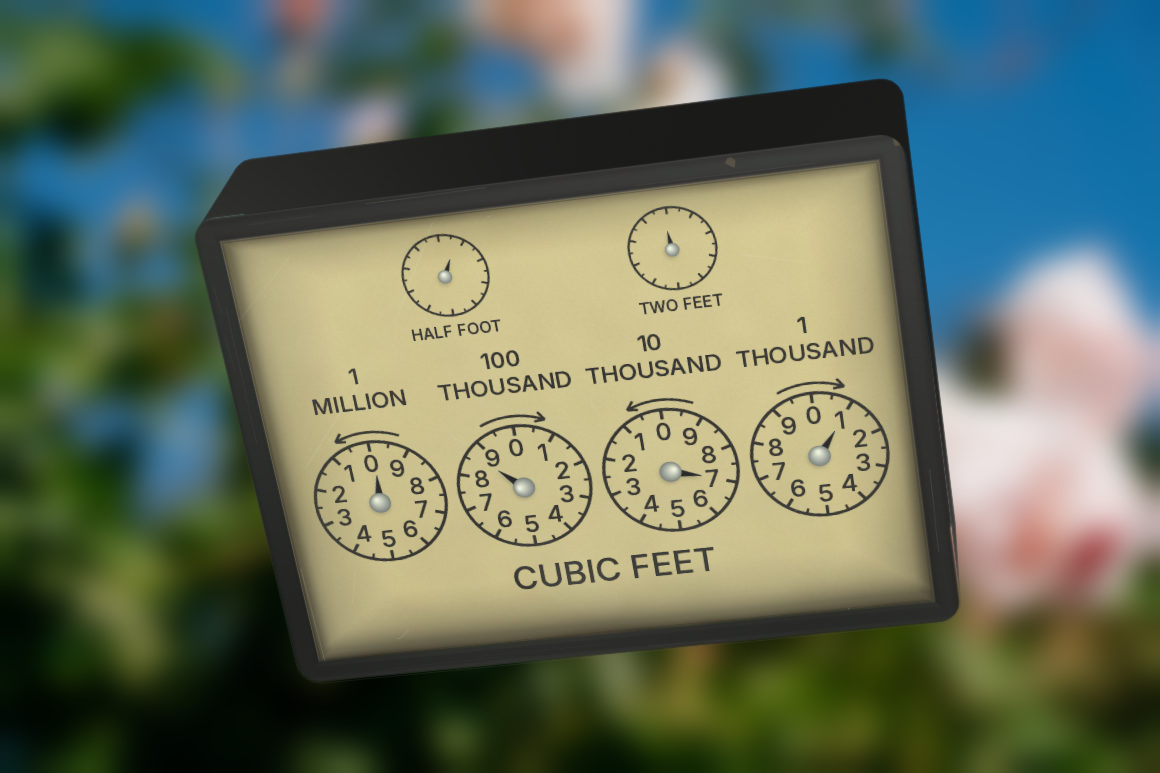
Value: 987100 ft³
